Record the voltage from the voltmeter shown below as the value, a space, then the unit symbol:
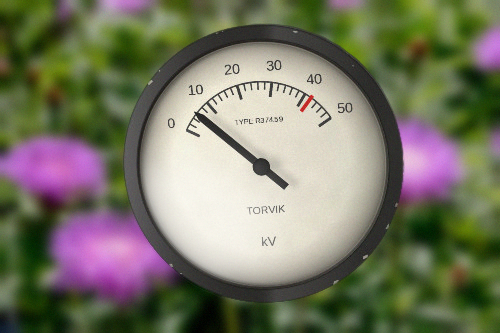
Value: 6 kV
